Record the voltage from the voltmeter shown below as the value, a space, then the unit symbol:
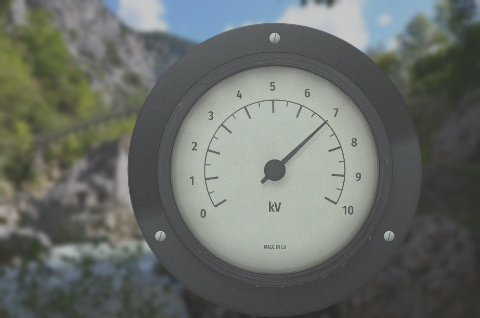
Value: 7 kV
